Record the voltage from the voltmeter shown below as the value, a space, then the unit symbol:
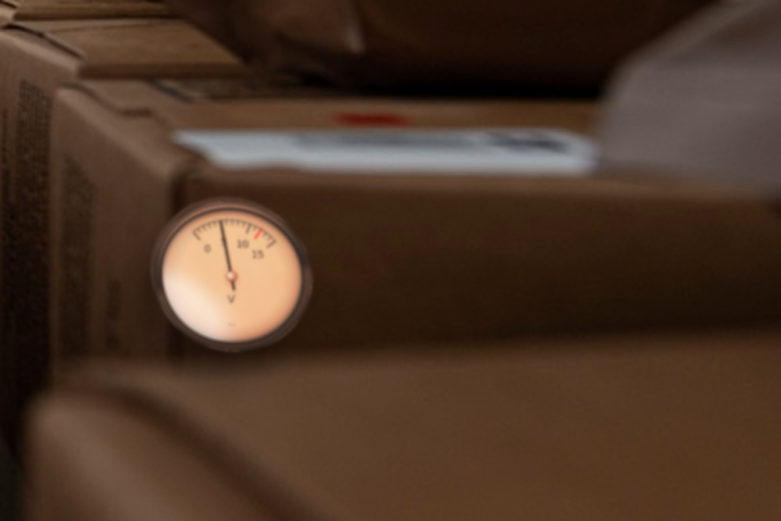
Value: 5 V
